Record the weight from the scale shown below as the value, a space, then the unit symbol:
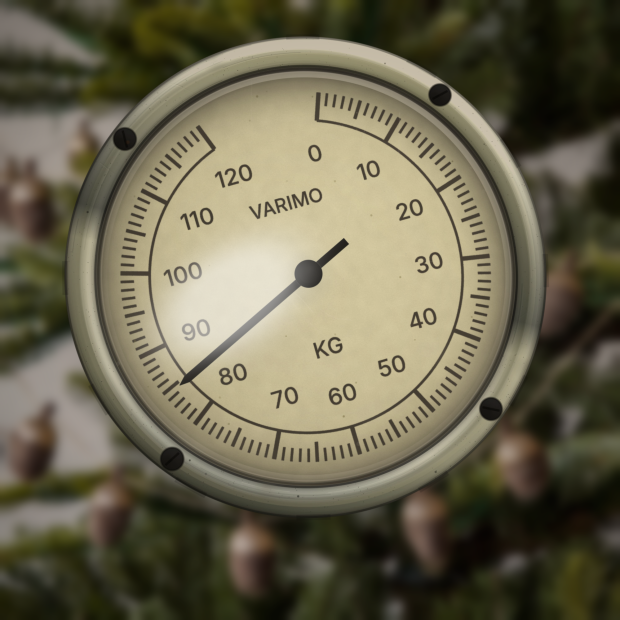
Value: 84.5 kg
